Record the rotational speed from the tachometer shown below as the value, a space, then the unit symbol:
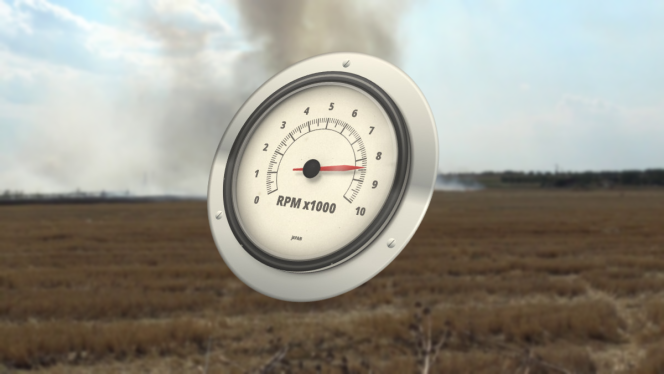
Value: 8500 rpm
